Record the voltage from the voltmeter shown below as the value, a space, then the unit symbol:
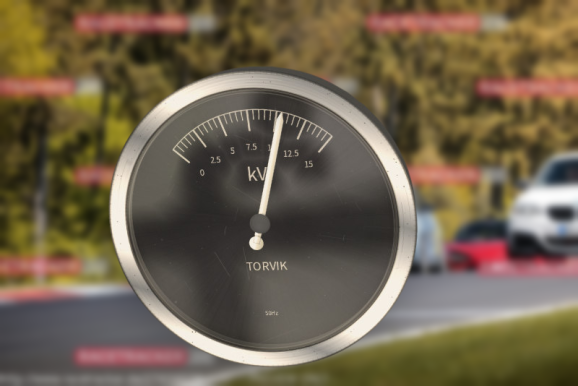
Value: 10.5 kV
